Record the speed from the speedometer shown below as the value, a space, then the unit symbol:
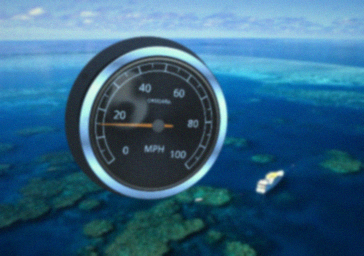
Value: 15 mph
